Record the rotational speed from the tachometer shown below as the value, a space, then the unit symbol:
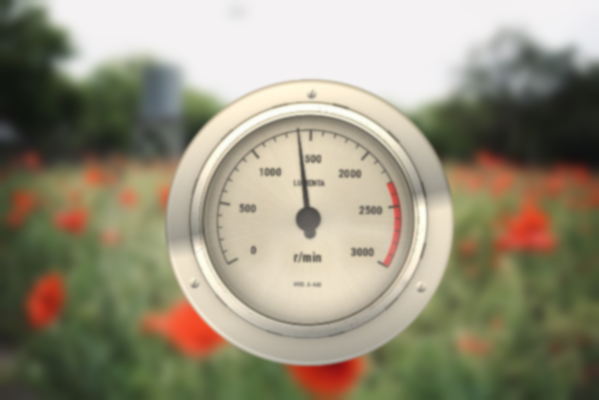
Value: 1400 rpm
